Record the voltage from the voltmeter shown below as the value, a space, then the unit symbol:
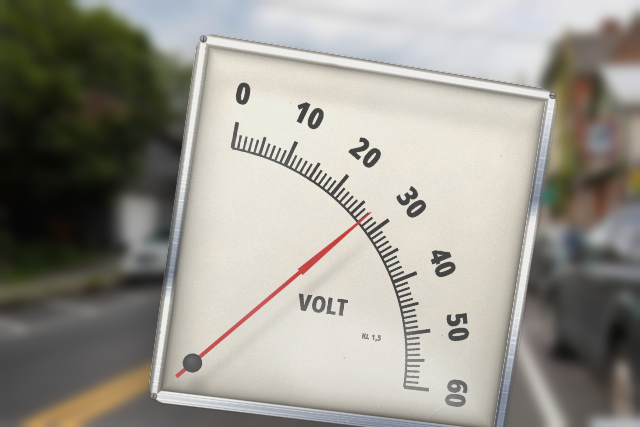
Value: 27 V
